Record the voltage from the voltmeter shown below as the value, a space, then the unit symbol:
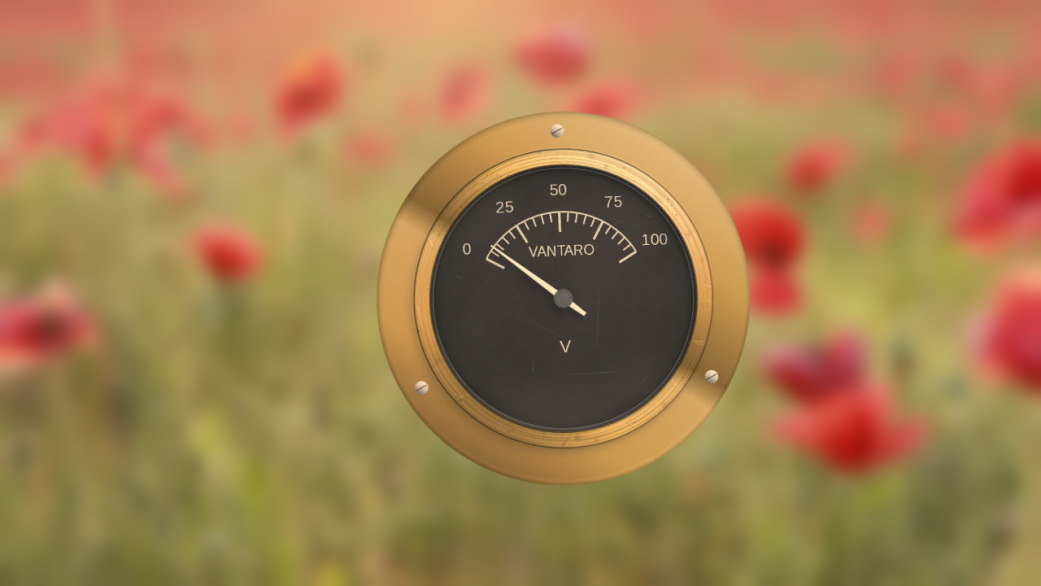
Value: 7.5 V
